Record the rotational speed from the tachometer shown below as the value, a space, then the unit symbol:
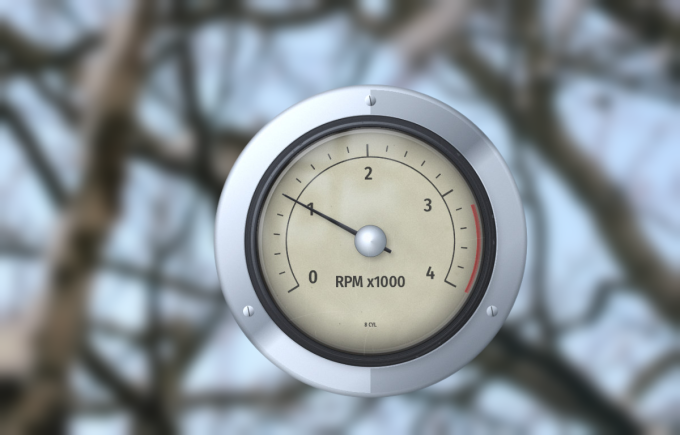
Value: 1000 rpm
